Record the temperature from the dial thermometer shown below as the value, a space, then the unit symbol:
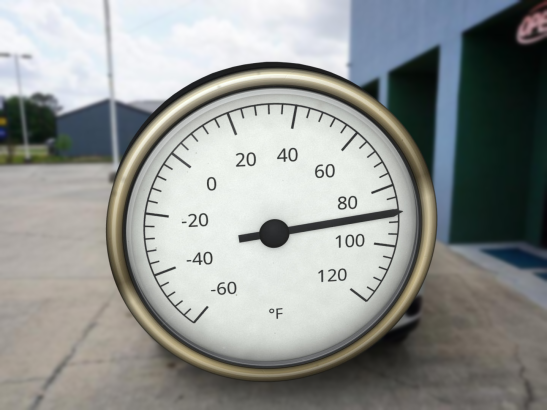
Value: 88 °F
